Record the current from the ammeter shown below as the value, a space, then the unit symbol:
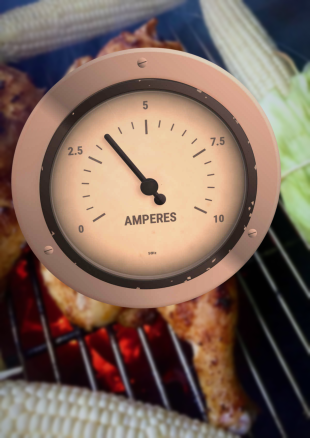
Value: 3.5 A
